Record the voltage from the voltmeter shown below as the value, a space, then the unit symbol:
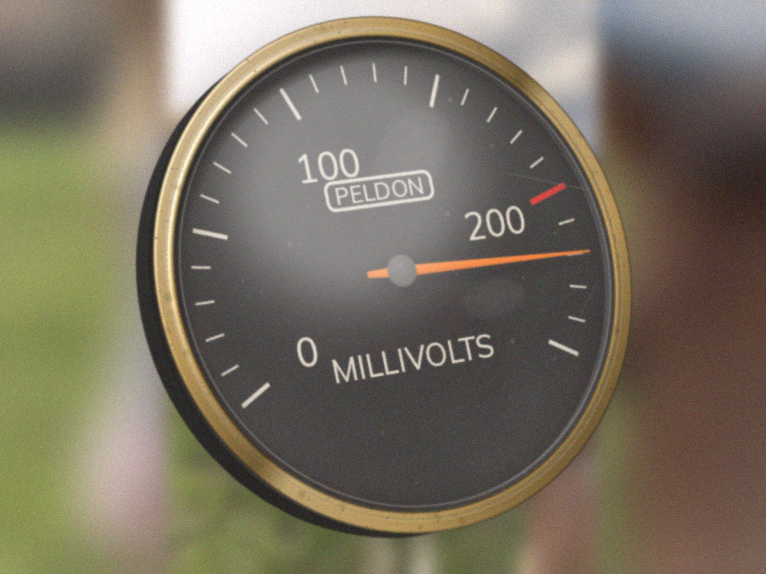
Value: 220 mV
